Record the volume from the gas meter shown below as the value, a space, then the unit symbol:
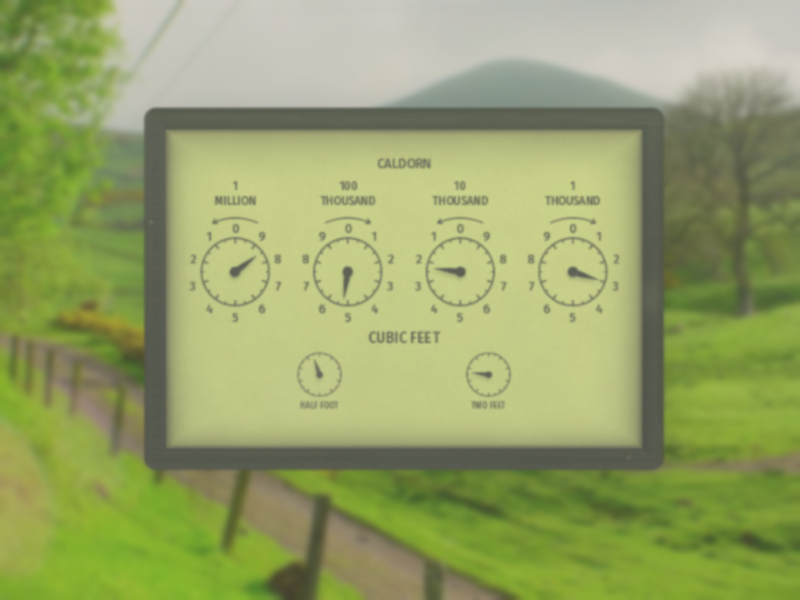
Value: 852300 ft³
